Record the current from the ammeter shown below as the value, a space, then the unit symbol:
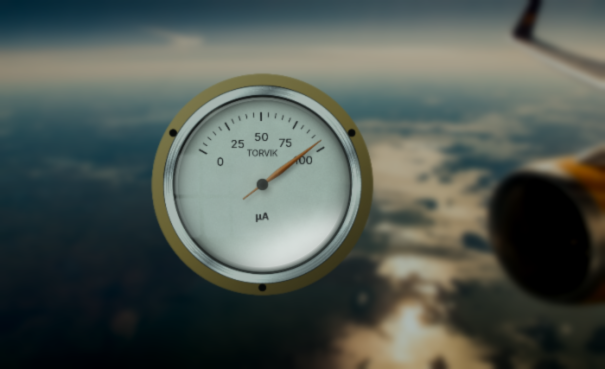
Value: 95 µA
